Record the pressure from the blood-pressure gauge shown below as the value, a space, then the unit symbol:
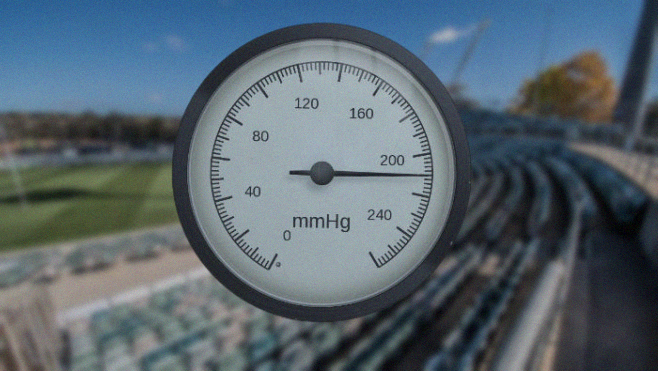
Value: 210 mmHg
